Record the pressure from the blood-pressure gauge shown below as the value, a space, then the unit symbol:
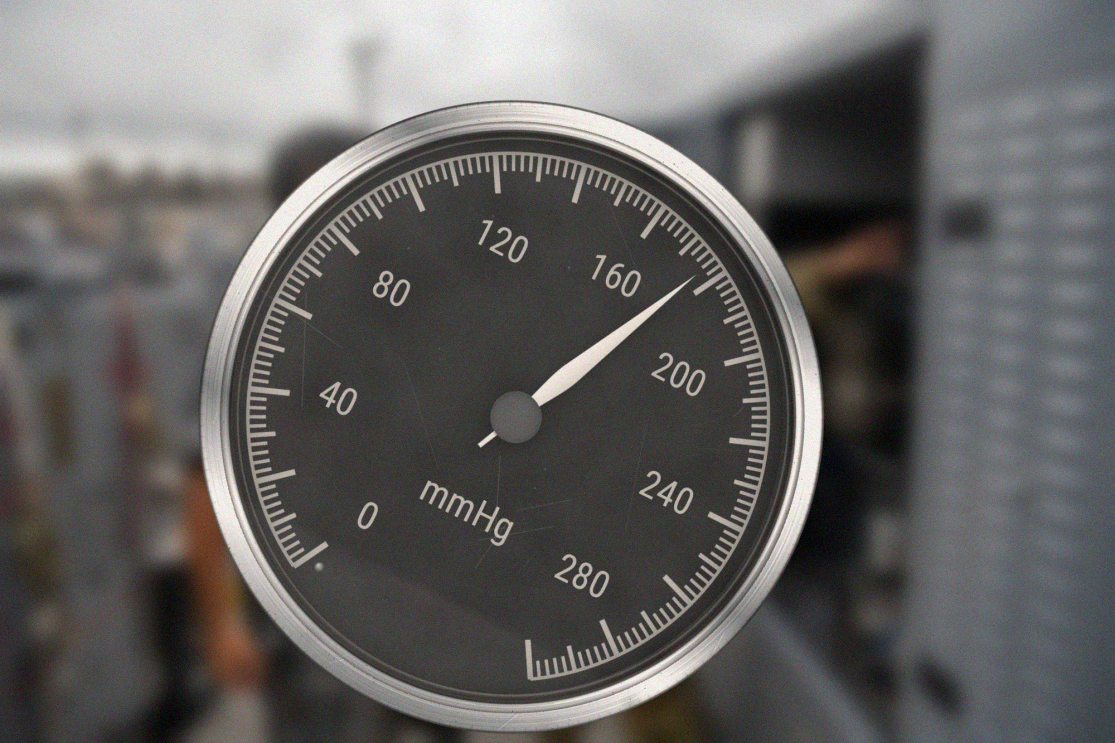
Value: 176 mmHg
